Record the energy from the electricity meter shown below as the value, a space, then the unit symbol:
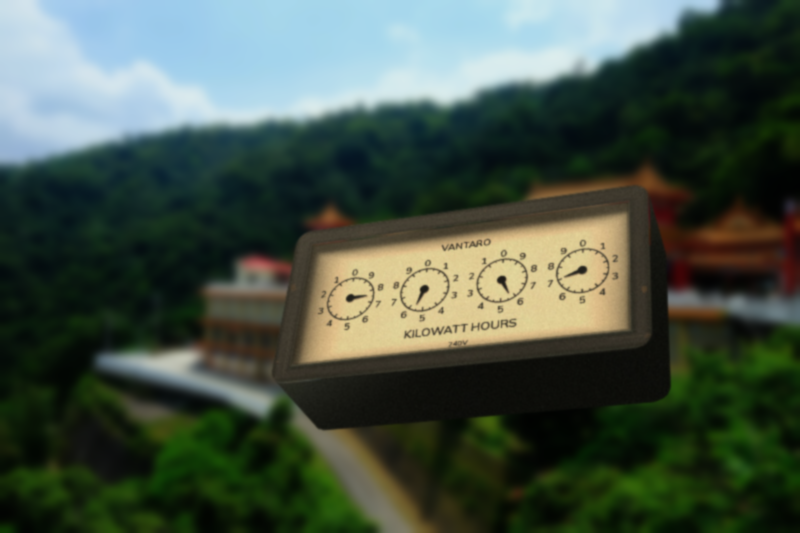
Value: 7557 kWh
